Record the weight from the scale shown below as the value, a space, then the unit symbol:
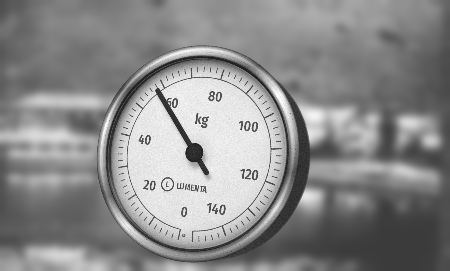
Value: 58 kg
